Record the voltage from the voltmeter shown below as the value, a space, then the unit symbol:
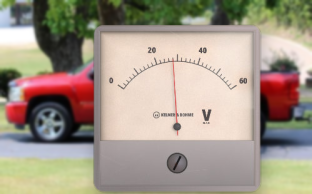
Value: 28 V
